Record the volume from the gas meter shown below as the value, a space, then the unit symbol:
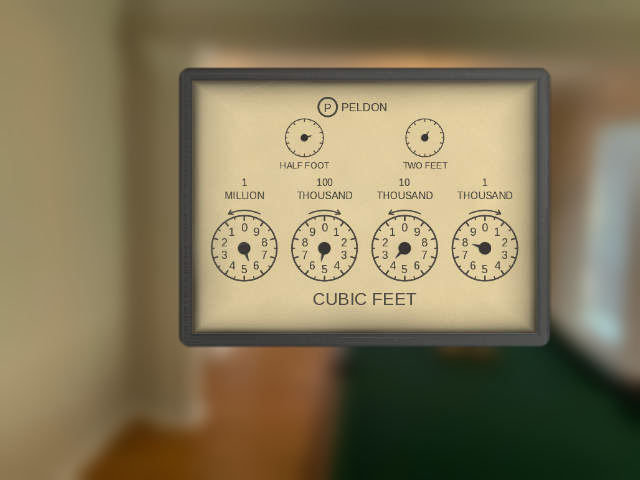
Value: 553800 ft³
